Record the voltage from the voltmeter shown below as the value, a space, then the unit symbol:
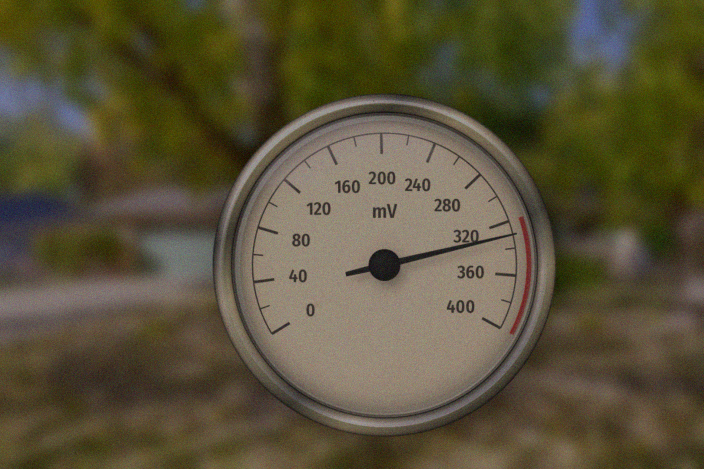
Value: 330 mV
